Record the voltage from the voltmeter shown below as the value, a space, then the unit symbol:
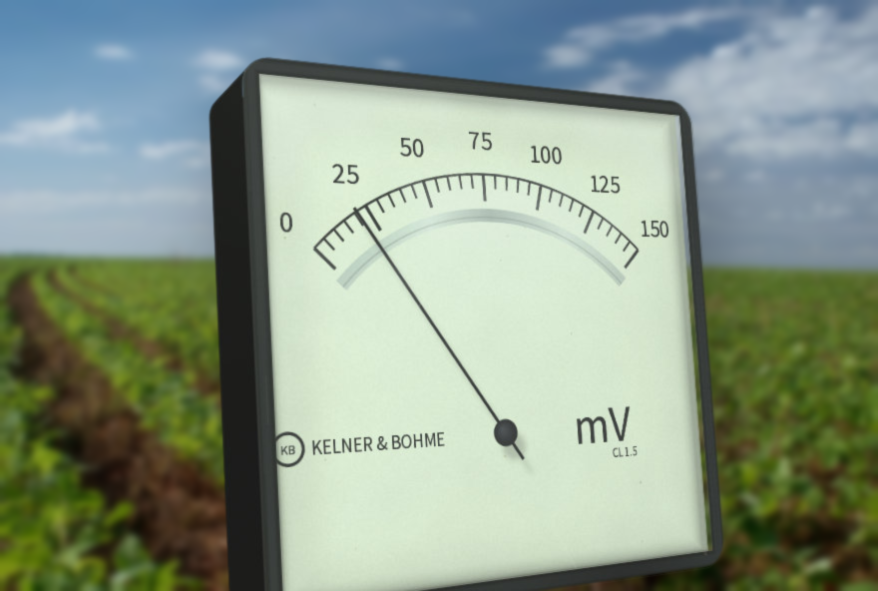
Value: 20 mV
